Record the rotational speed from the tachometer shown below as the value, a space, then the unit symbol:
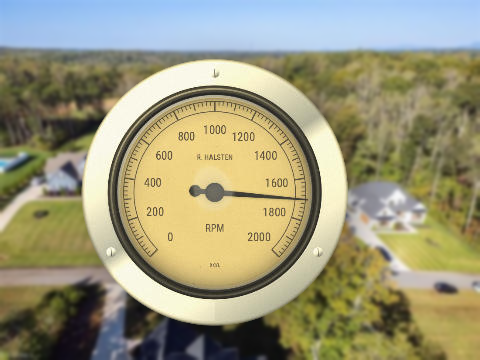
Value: 1700 rpm
